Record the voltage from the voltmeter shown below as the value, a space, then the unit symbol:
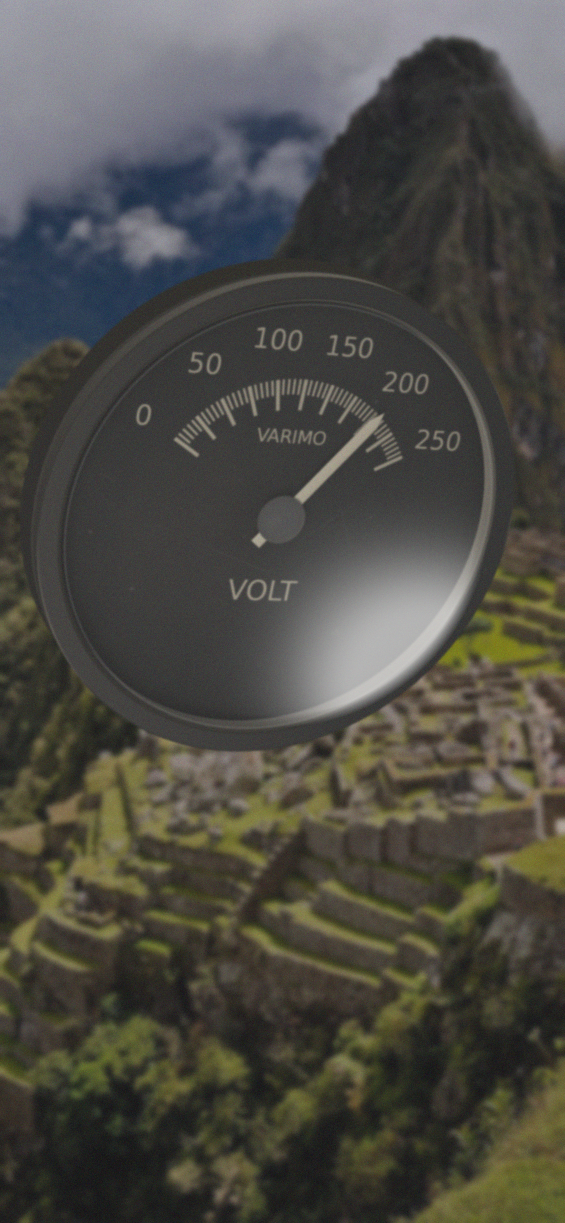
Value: 200 V
